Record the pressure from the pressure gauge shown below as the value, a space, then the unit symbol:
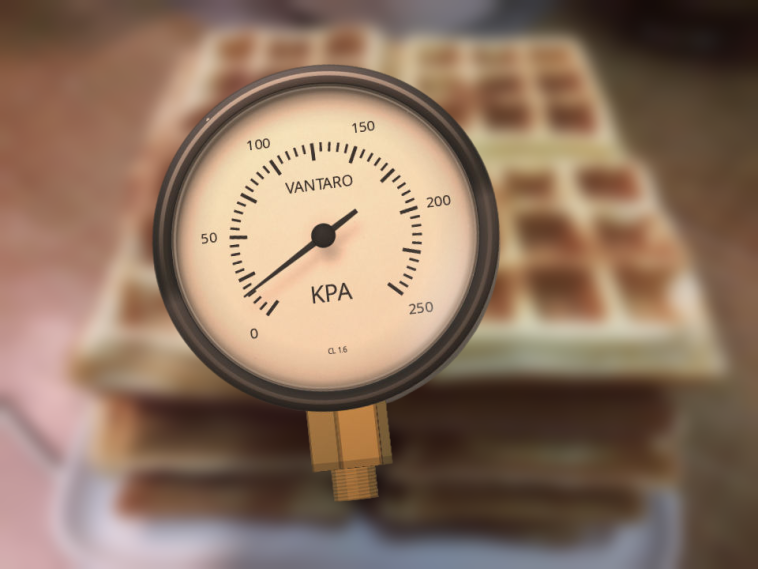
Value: 15 kPa
